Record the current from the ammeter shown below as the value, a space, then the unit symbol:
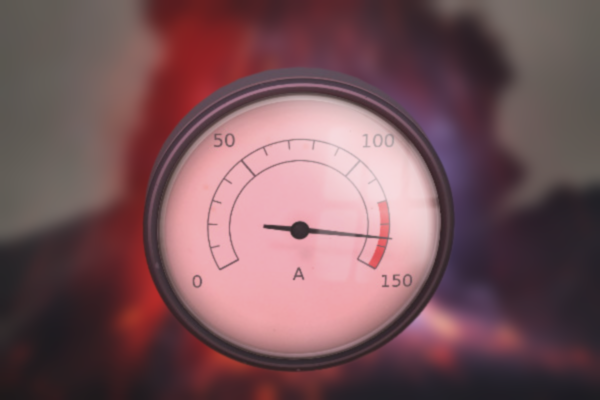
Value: 135 A
